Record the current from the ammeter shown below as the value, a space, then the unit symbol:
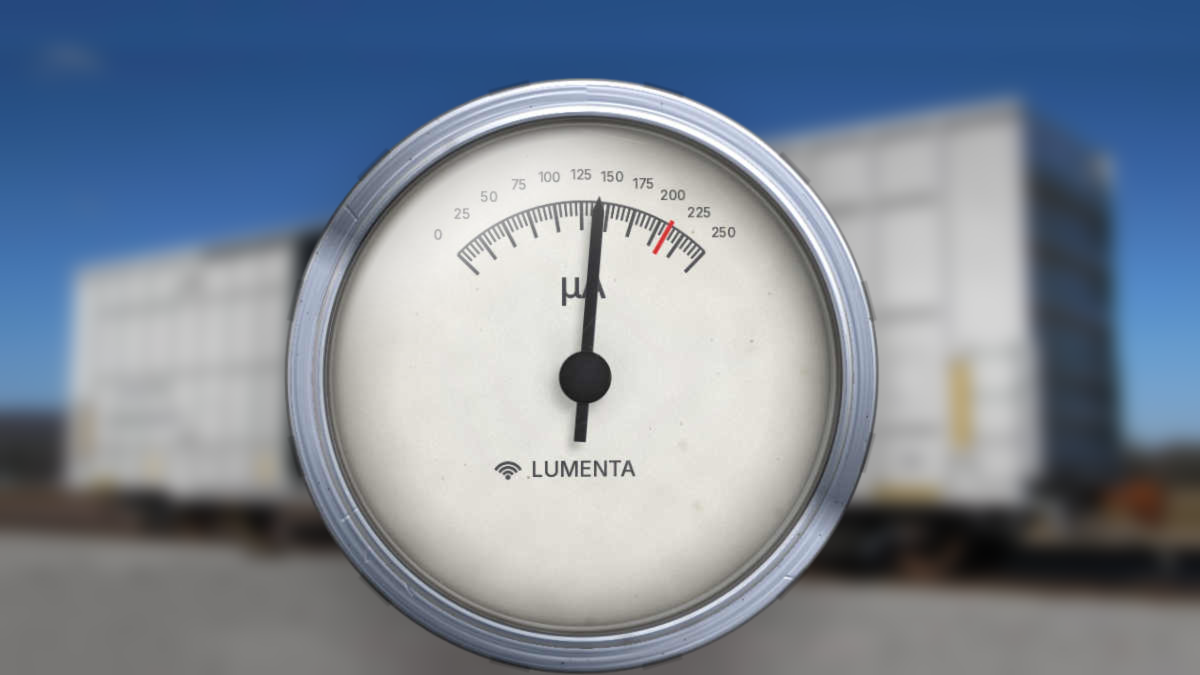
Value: 140 µA
